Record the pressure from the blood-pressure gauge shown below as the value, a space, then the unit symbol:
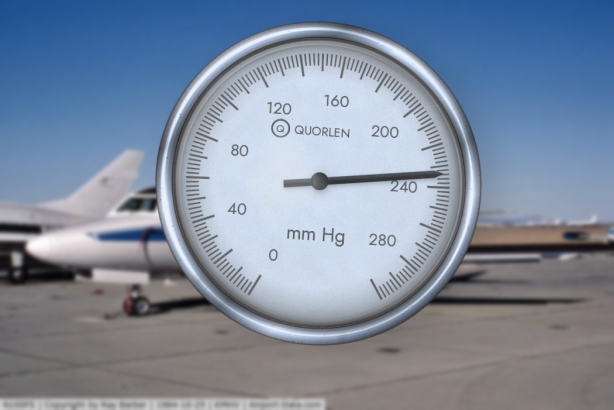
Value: 234 mmHg
